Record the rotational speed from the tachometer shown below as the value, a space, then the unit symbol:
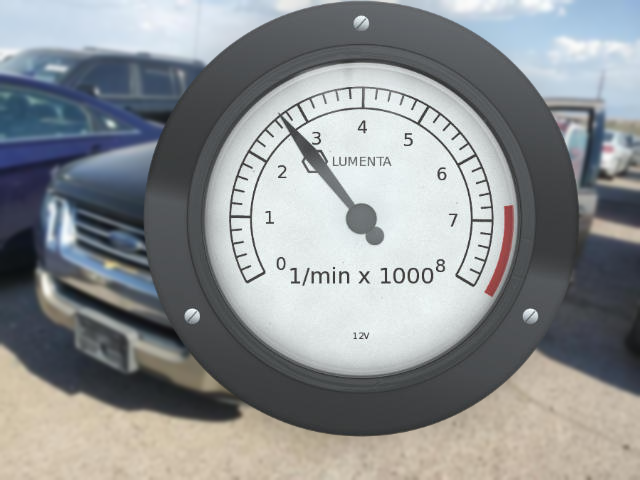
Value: 2700 rpm
